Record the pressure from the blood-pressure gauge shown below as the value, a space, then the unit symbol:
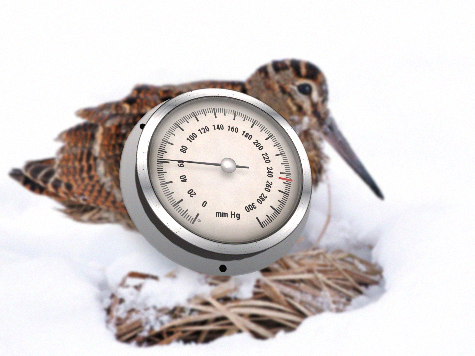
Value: 60 mmHg
